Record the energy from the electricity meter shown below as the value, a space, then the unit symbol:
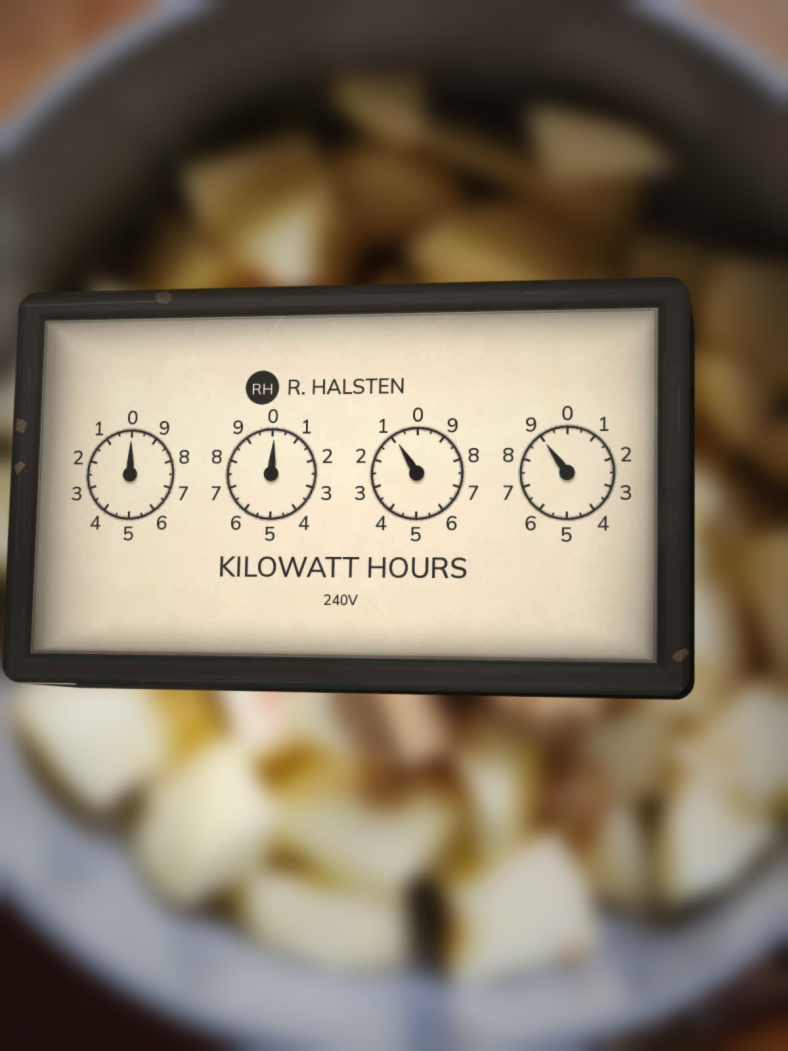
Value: 9 kWh
